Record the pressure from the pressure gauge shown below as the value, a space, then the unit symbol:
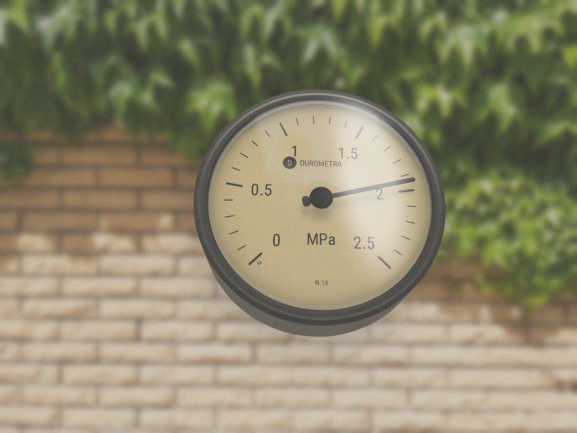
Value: 1.95 MPa
